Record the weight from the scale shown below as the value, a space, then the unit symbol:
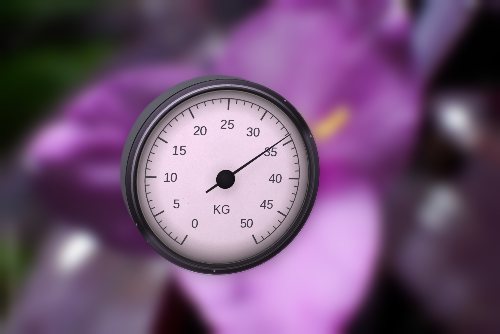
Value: 34 kg
